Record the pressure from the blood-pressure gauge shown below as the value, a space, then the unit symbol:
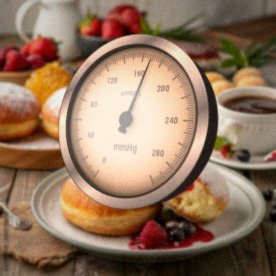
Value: 170 mmHg
